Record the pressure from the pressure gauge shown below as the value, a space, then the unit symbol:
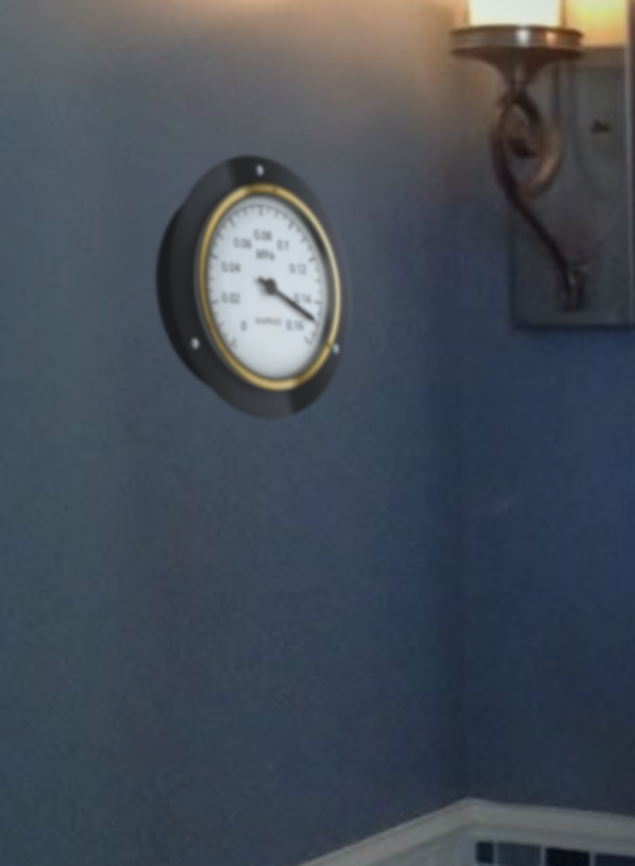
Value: 0.15 MPa
